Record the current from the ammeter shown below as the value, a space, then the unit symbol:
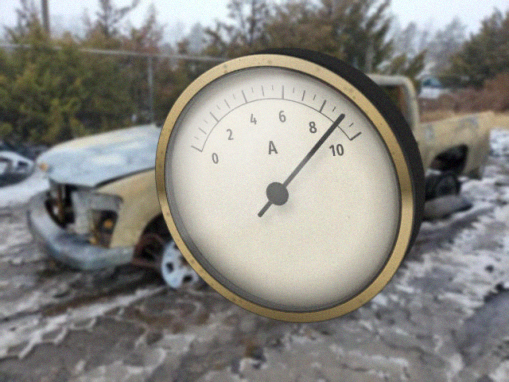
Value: 9 A
